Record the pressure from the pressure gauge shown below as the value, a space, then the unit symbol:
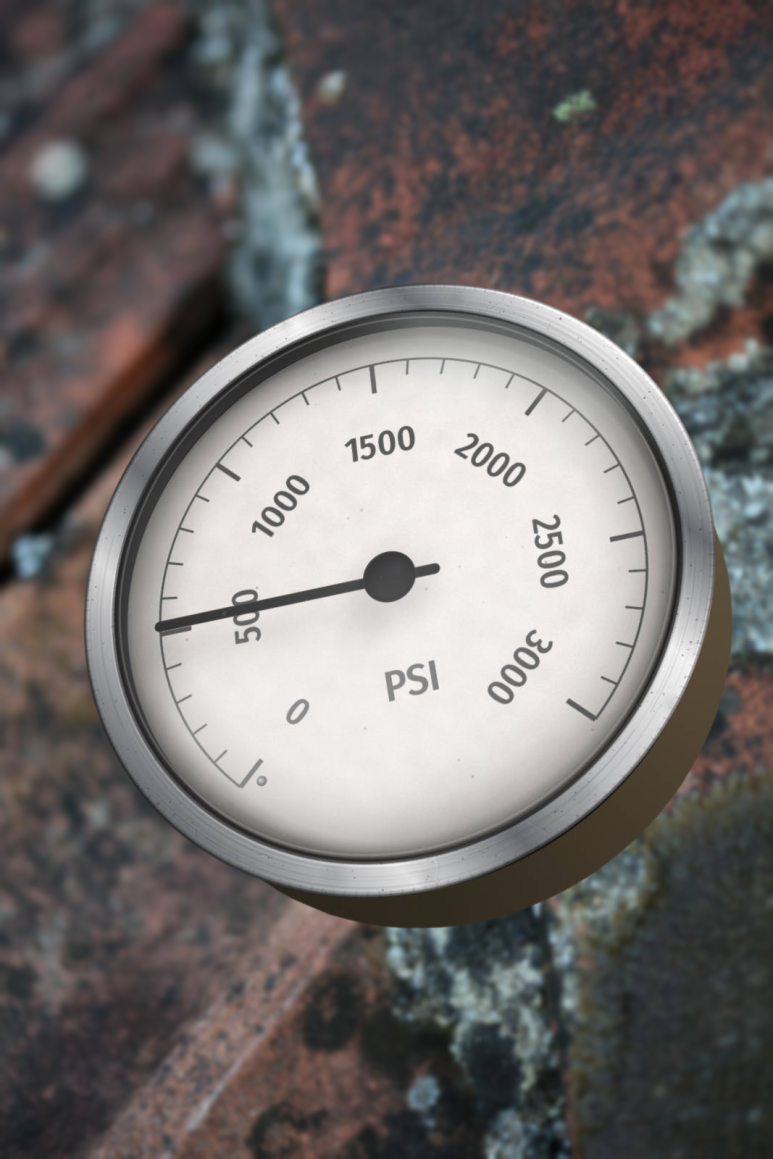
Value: 500 psi
